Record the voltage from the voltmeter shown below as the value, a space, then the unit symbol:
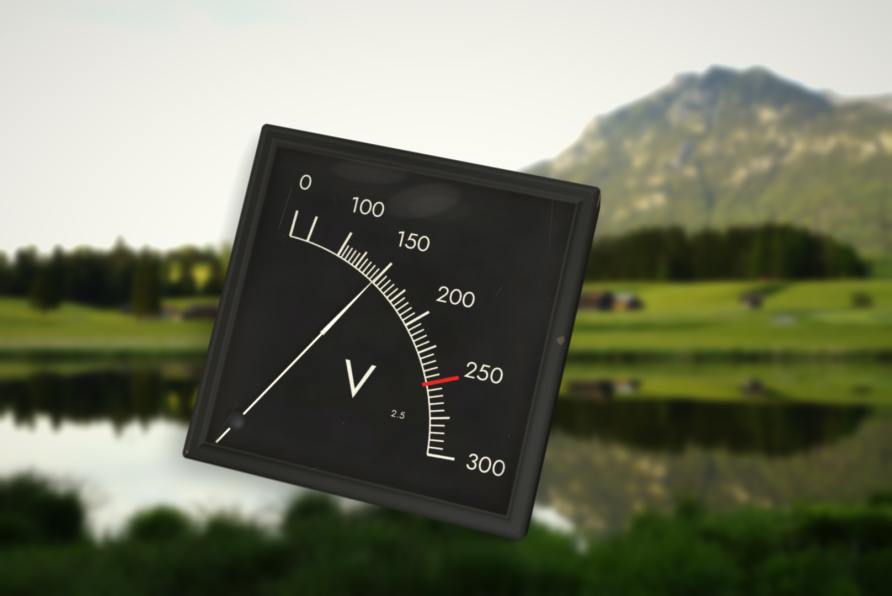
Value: 150 V
